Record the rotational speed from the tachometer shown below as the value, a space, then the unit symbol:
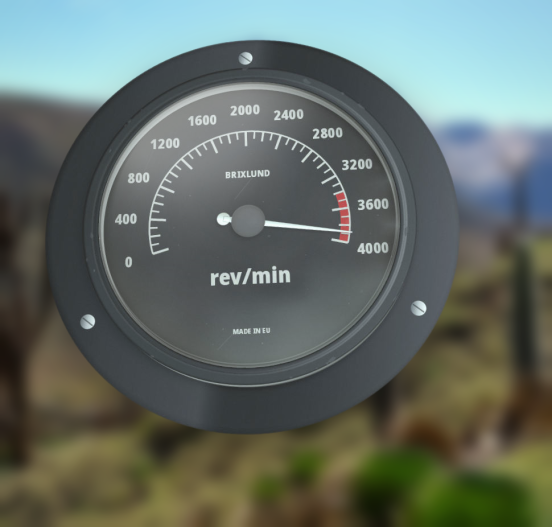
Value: 3900 rpm
